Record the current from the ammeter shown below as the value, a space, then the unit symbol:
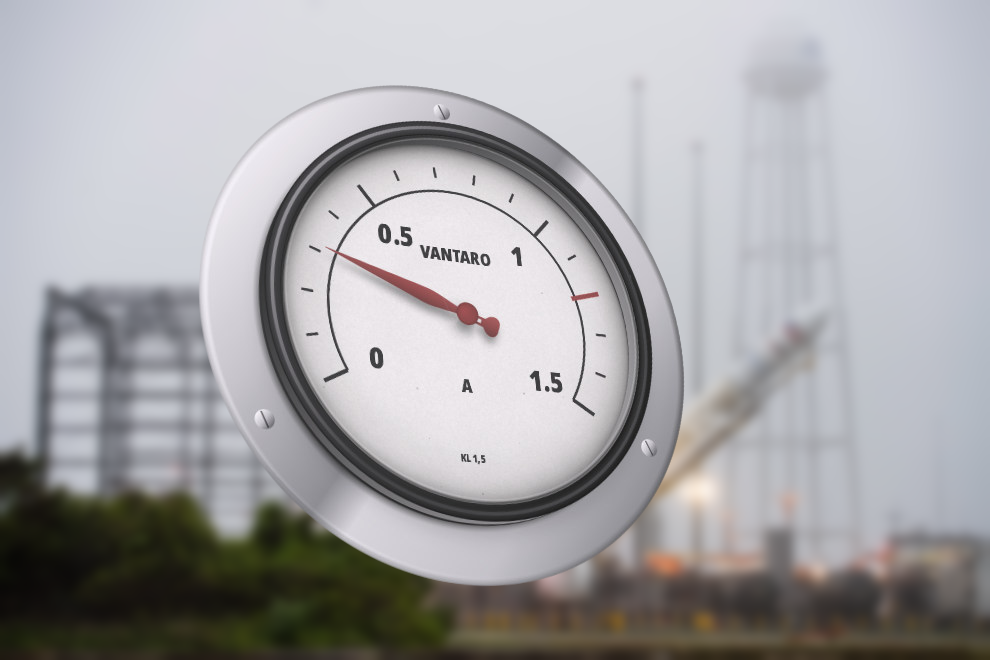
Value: 0.3 A
